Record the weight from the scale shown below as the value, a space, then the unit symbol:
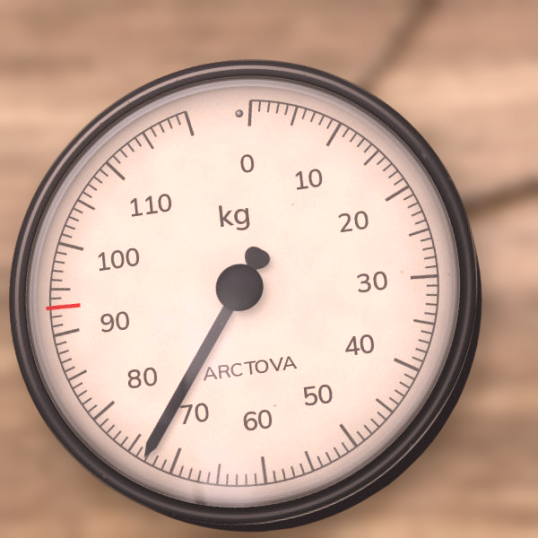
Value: 73 kg
